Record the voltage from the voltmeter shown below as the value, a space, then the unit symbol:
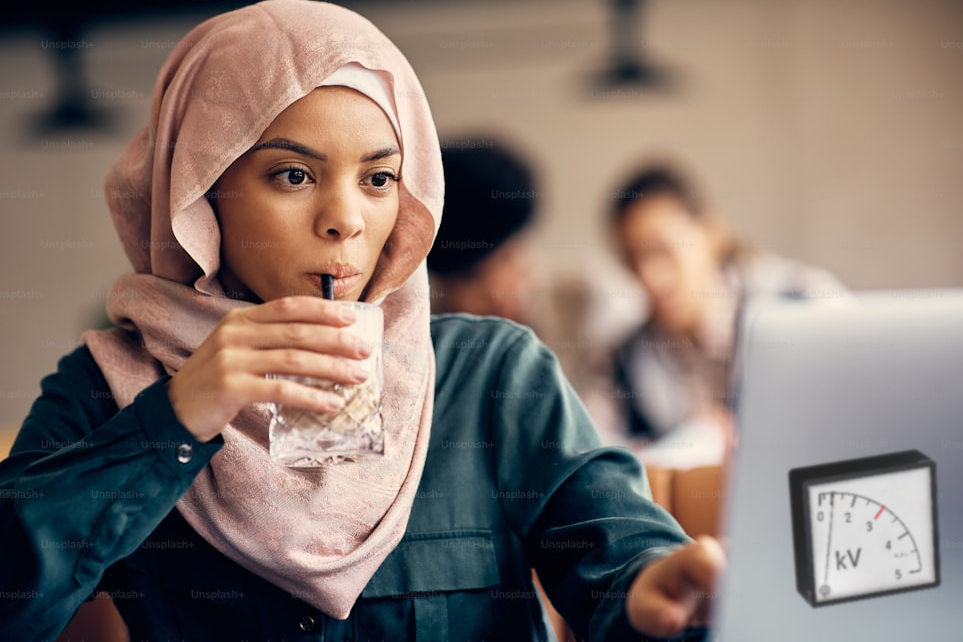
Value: 1 kV
